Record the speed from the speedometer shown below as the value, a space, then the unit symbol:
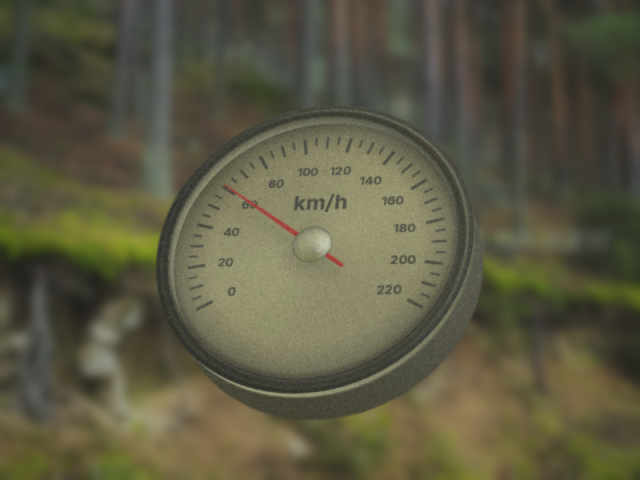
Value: 60 km/h
